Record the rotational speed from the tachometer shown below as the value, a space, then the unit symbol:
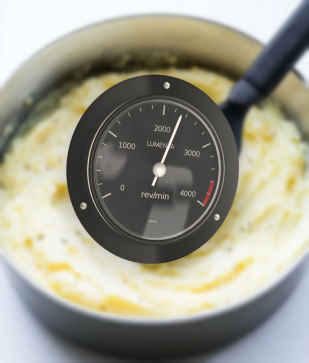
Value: 2300 rpm
